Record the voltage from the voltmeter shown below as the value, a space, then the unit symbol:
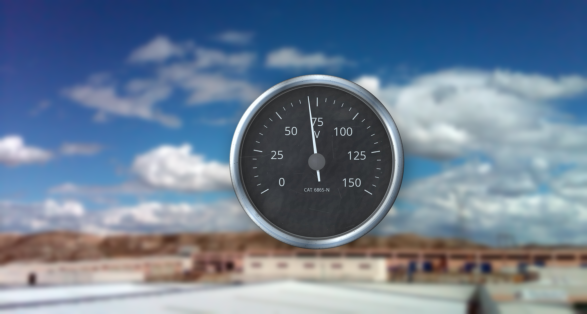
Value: 70 V
